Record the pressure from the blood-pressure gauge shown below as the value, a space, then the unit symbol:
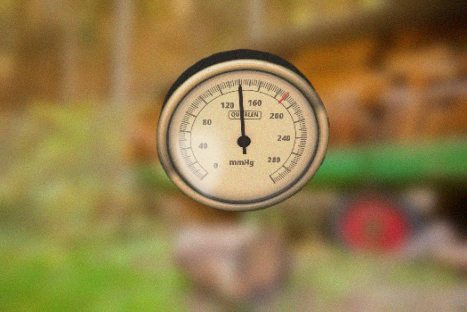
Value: 140 mmHg
